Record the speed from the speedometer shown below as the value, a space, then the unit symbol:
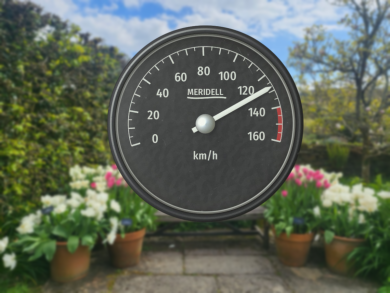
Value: 127.5 km/h
